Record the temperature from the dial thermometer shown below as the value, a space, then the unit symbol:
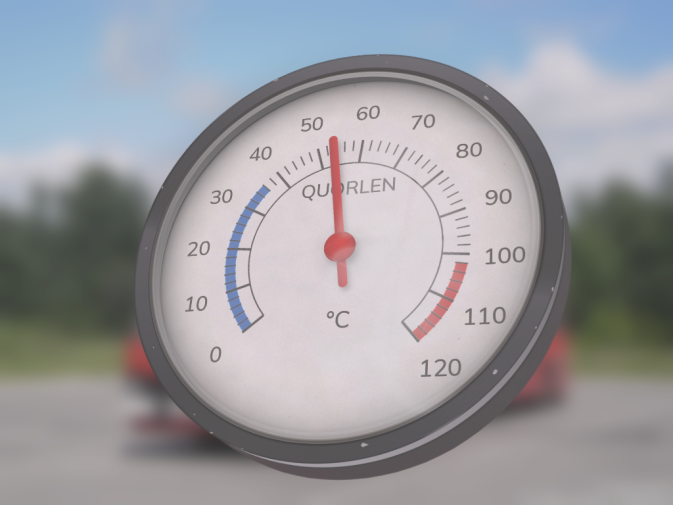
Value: 54 °C
